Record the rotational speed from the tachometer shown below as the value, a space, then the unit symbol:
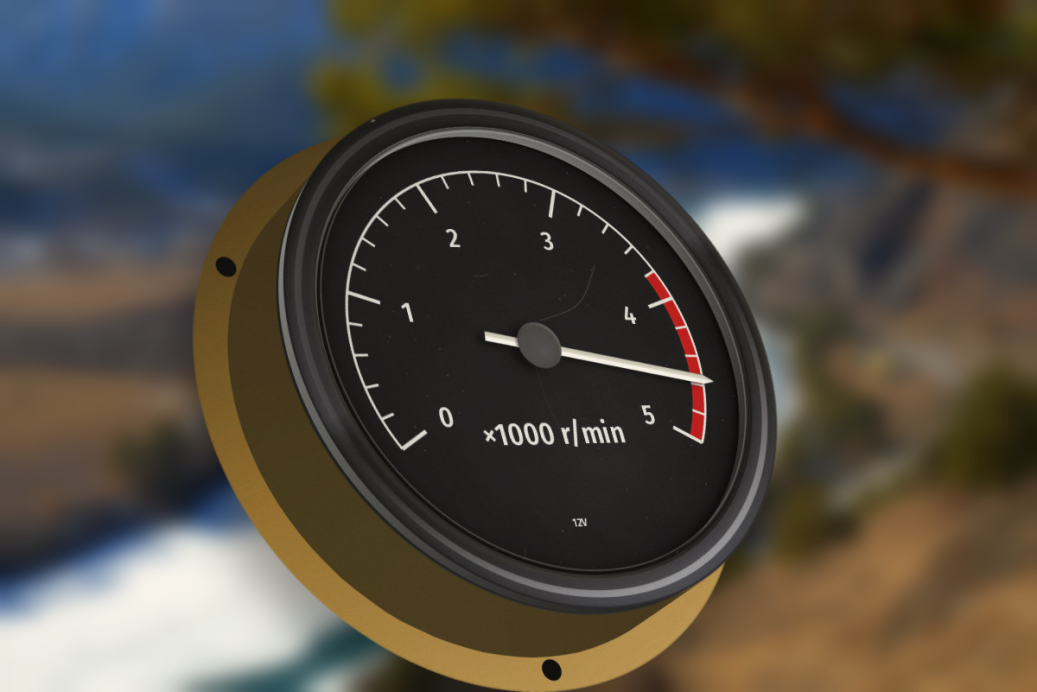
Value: 4600 rpm
